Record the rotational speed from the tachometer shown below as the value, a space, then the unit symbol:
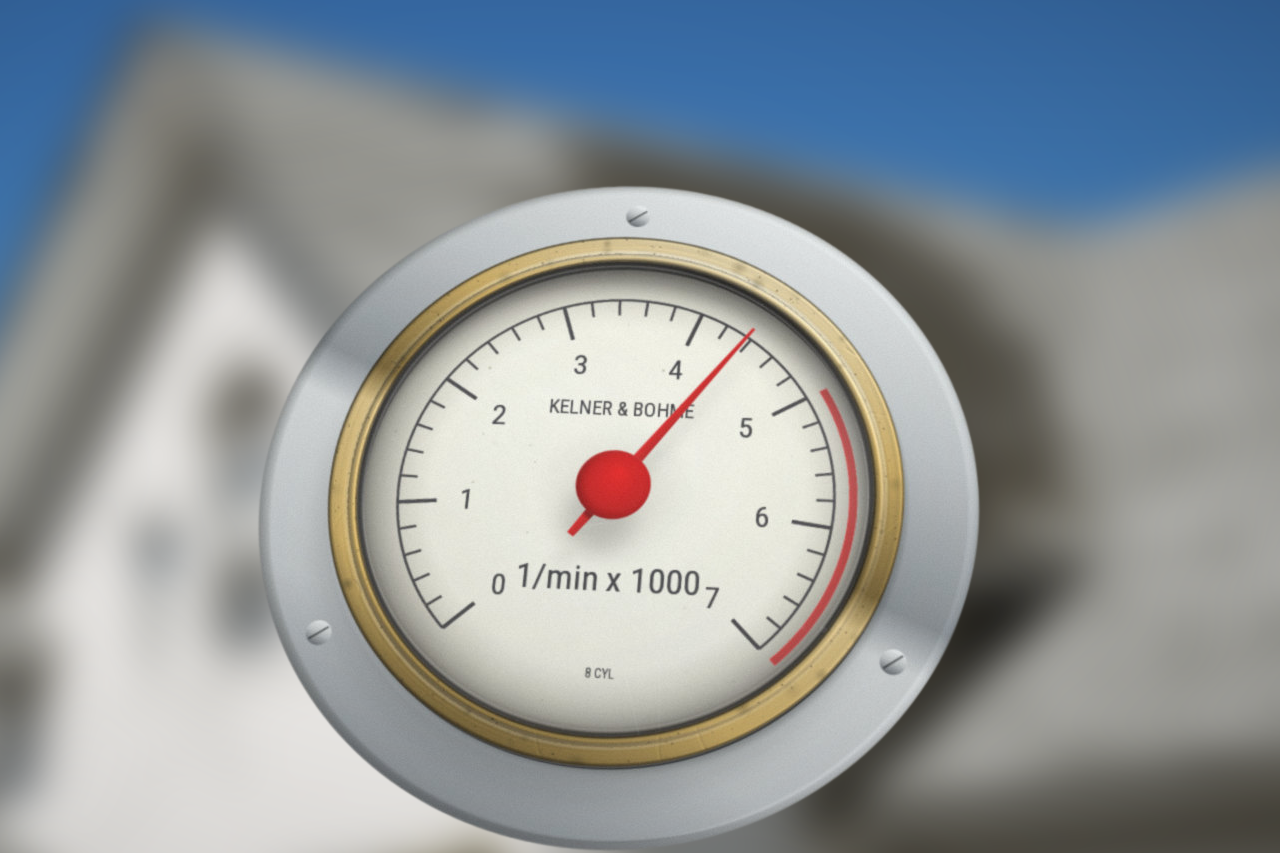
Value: 4400 rpm
